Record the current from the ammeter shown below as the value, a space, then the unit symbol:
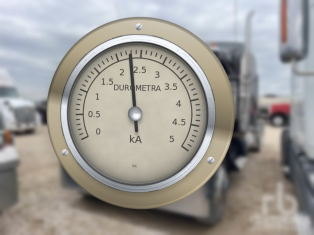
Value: 2.3 kA
